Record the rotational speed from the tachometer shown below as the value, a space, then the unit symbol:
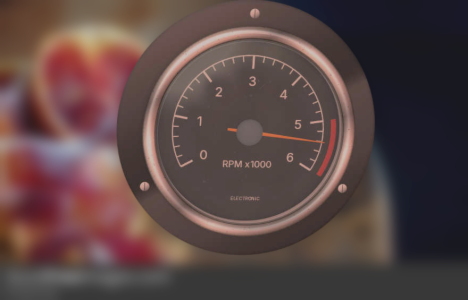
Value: 5400 rpm
